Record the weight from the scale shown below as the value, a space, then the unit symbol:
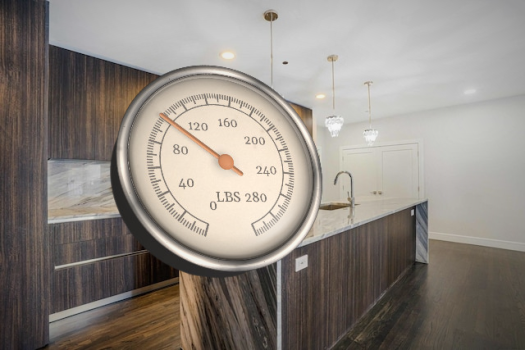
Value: 100 lb
